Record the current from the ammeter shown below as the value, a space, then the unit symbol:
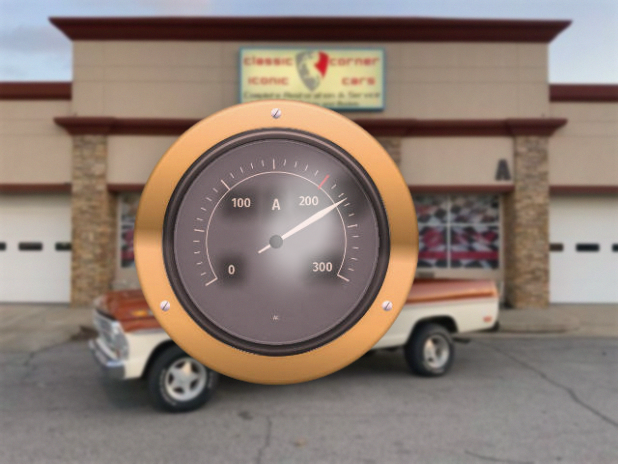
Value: 225 A
